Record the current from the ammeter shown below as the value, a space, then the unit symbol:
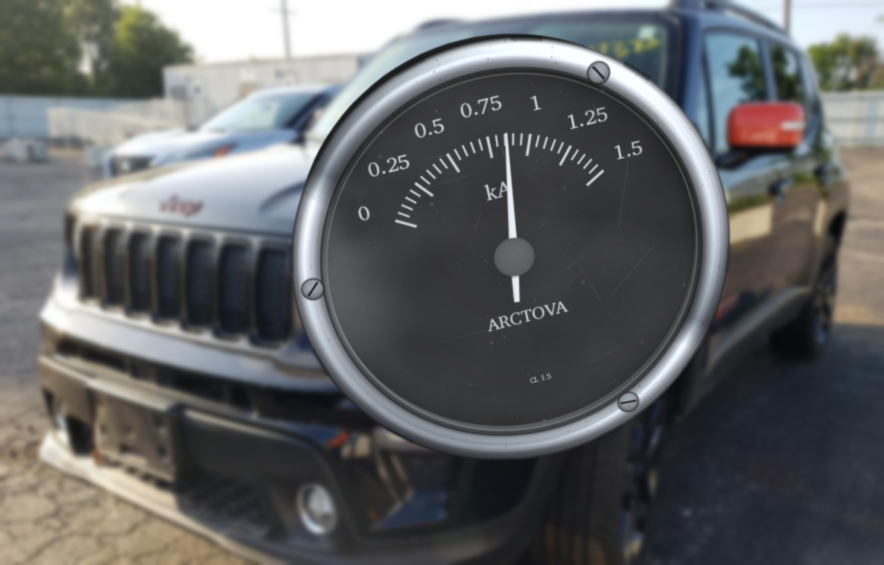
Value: 0.85 kA
